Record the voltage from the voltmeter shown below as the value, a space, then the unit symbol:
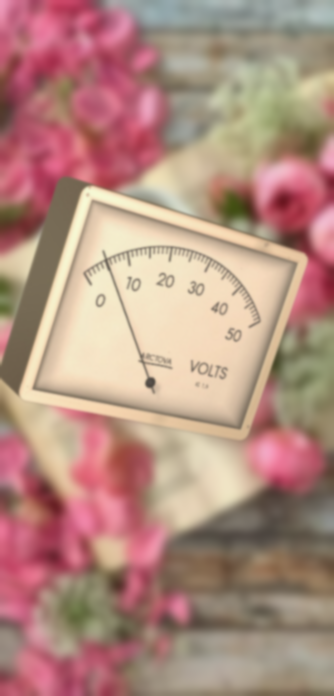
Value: 5 V
